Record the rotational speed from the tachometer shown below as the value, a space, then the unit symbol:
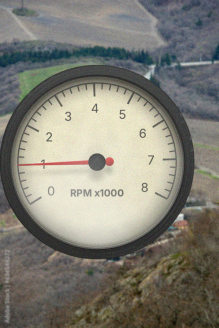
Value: 1000 rpm
